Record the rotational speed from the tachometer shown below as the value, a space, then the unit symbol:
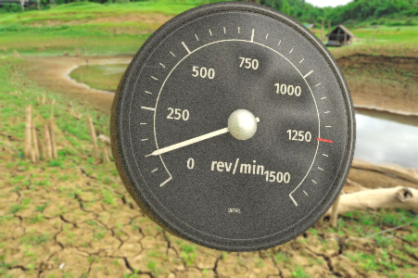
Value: 100 rpm
